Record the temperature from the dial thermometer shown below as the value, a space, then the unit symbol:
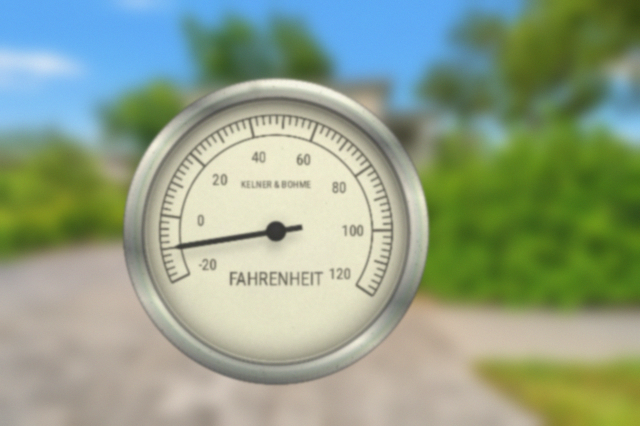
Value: -10 °F
